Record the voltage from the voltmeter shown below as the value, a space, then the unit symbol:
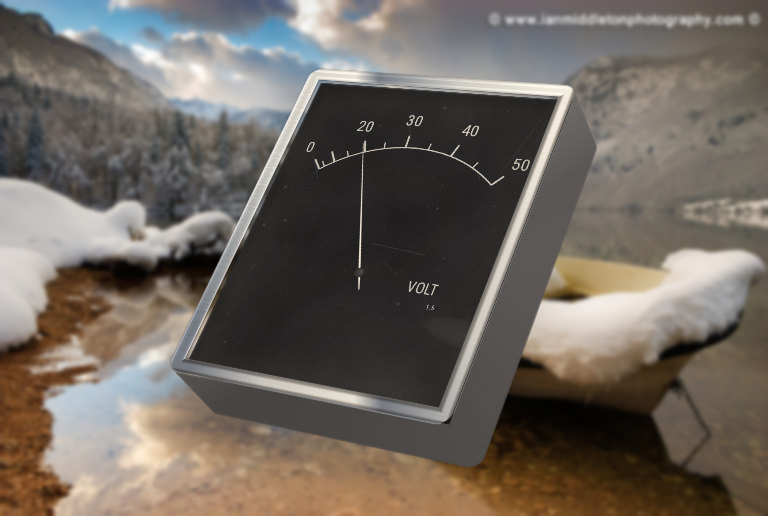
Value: 20 V
